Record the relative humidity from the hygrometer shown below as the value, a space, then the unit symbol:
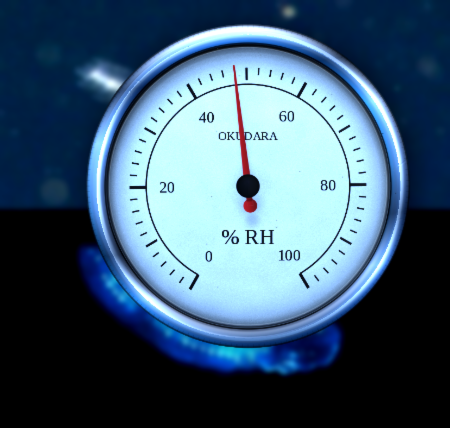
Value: 48 %
